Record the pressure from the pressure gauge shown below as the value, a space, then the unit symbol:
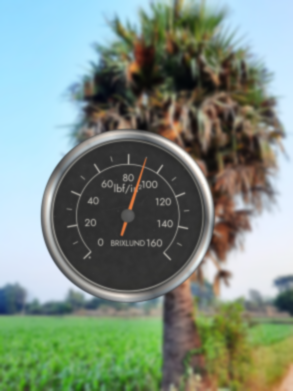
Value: 90 psi
